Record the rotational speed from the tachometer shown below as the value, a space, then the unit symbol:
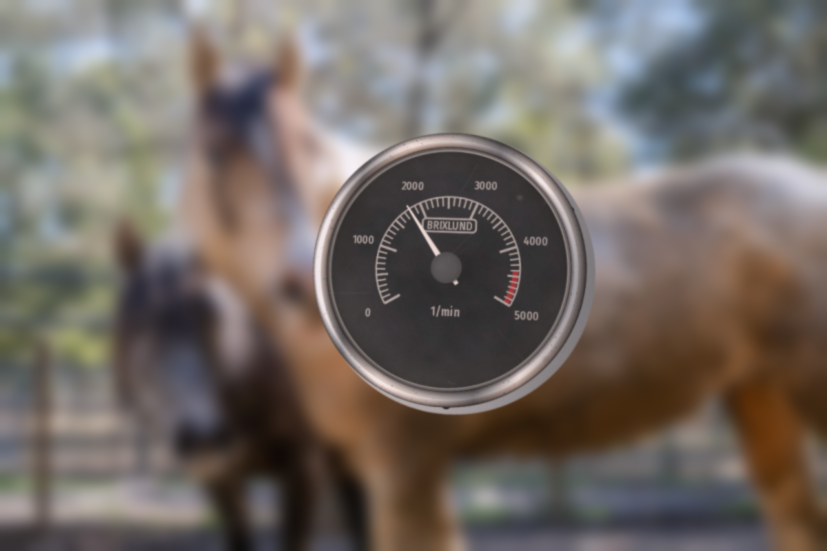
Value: 1800 rpm
